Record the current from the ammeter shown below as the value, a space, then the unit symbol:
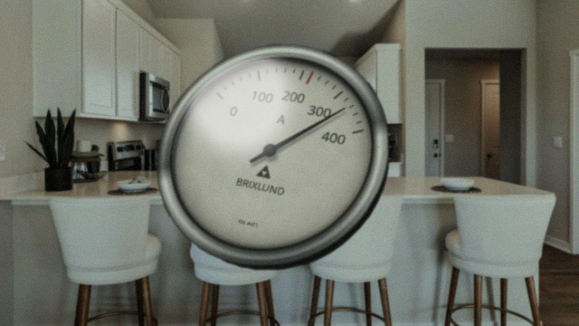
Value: 340 A
